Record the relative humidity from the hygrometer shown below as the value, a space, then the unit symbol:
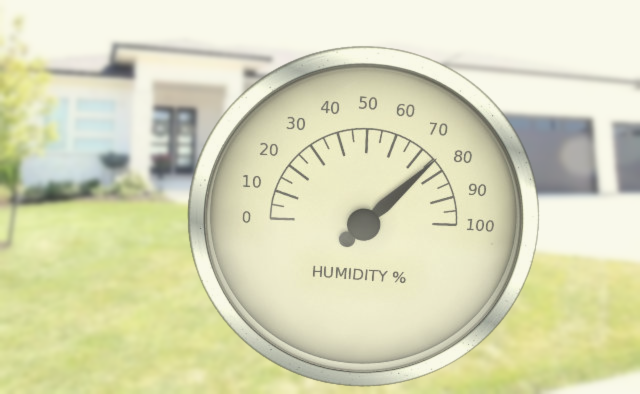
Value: 75 %
